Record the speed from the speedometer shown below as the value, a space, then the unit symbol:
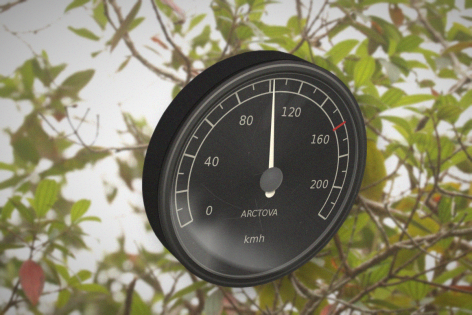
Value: 100 km/h
